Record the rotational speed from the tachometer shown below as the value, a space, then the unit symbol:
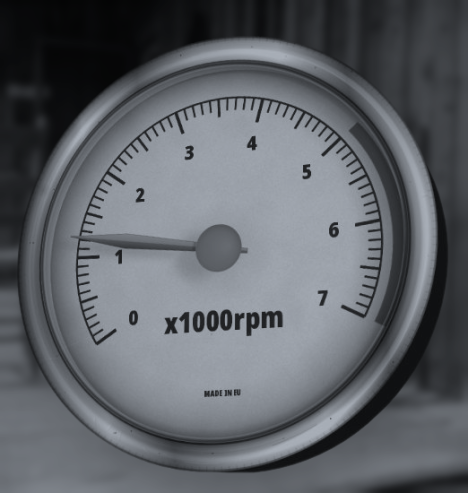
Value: 1200 rpm
